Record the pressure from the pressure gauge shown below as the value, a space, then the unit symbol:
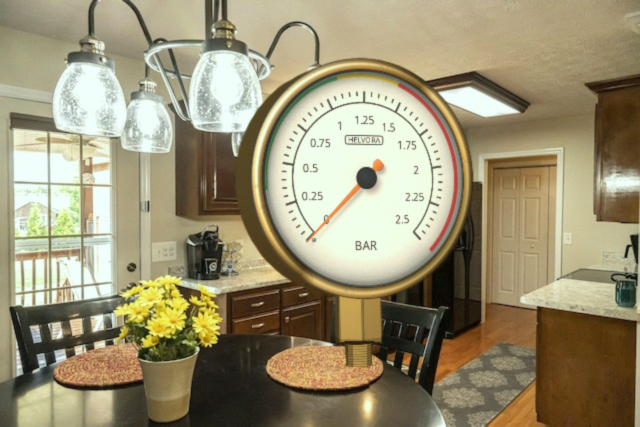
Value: 0 bar
